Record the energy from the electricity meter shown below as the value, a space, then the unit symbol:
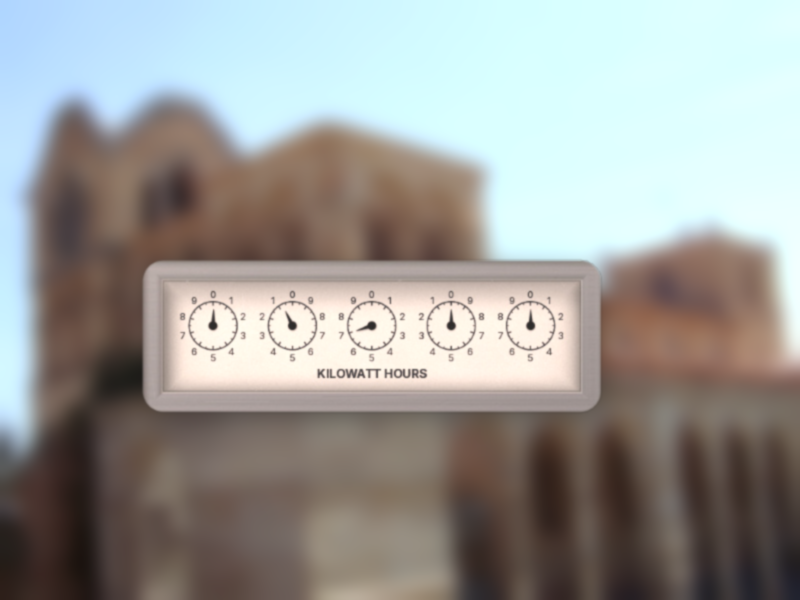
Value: 700 kWh
